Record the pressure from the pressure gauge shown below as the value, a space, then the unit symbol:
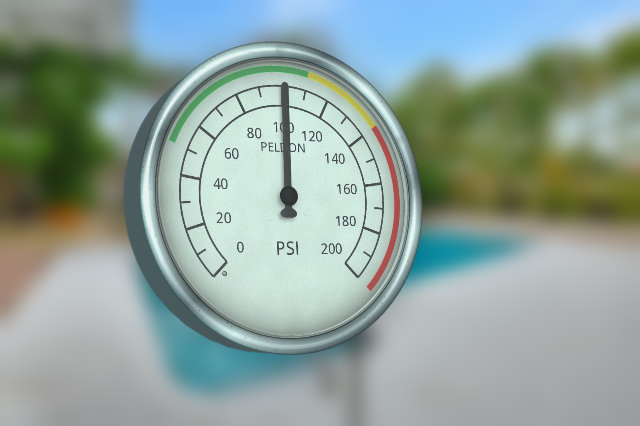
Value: 100 psi
